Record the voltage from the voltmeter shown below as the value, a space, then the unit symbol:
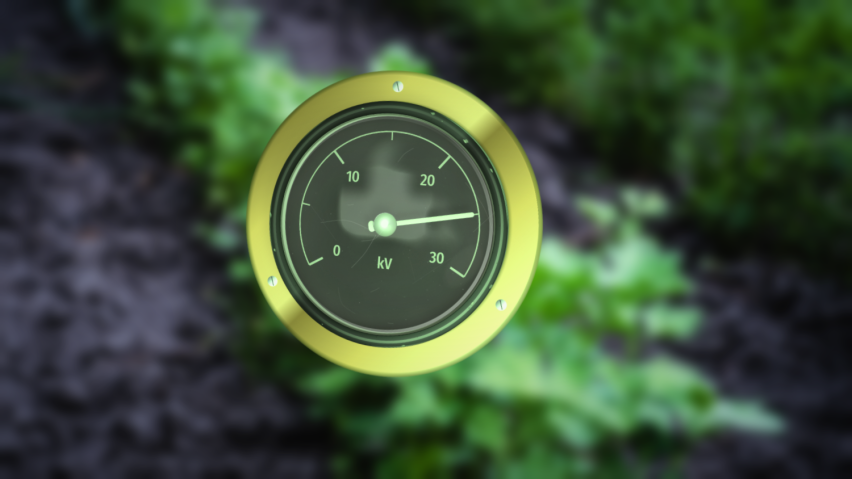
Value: 25 kV
